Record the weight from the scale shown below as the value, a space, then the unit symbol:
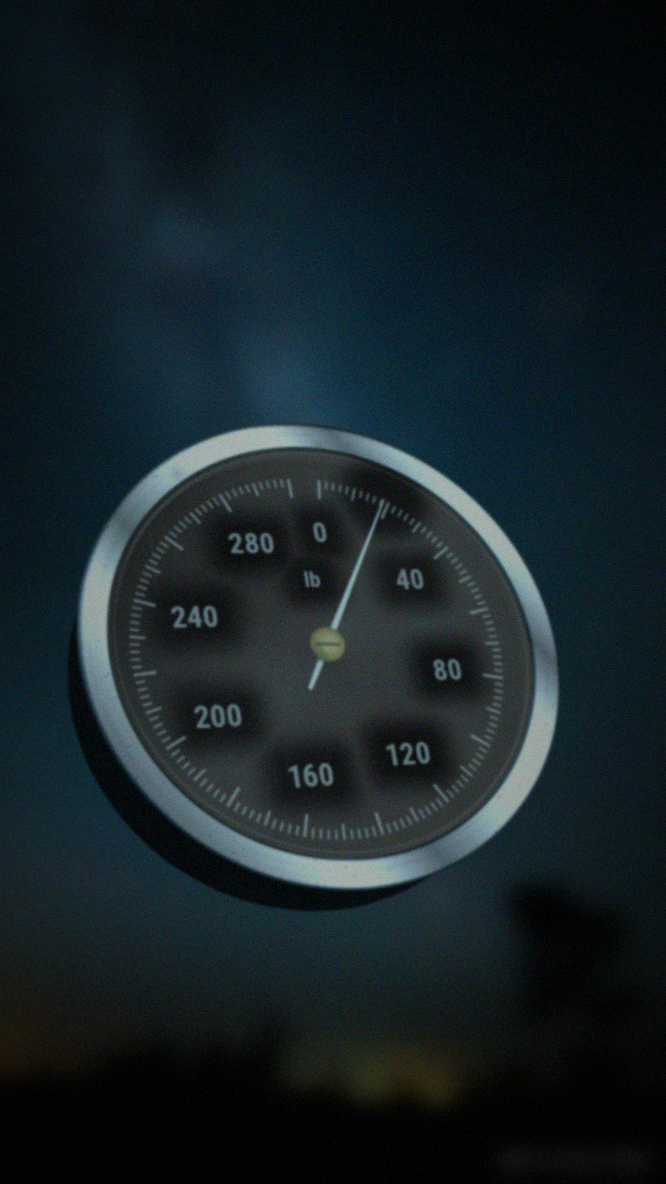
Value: 18 lb
